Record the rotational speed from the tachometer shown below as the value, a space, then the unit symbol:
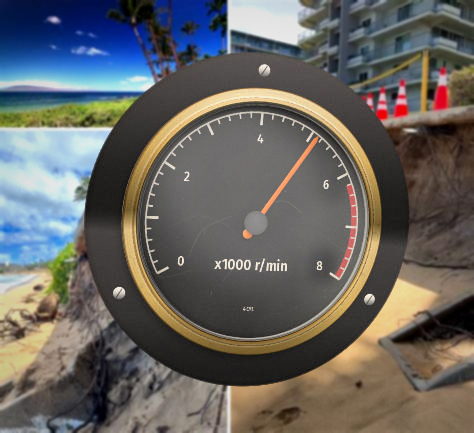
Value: 5100 rpm
